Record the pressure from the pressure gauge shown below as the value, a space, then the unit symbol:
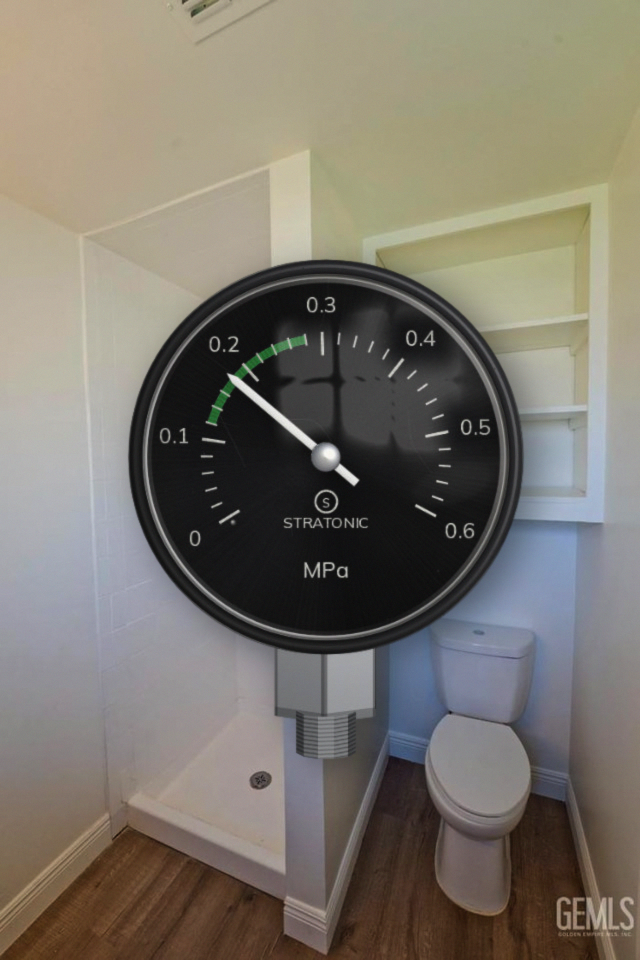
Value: 0.18 MPa
